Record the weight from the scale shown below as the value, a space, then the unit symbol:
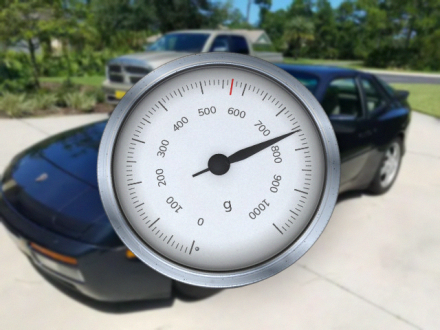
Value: 760 g
